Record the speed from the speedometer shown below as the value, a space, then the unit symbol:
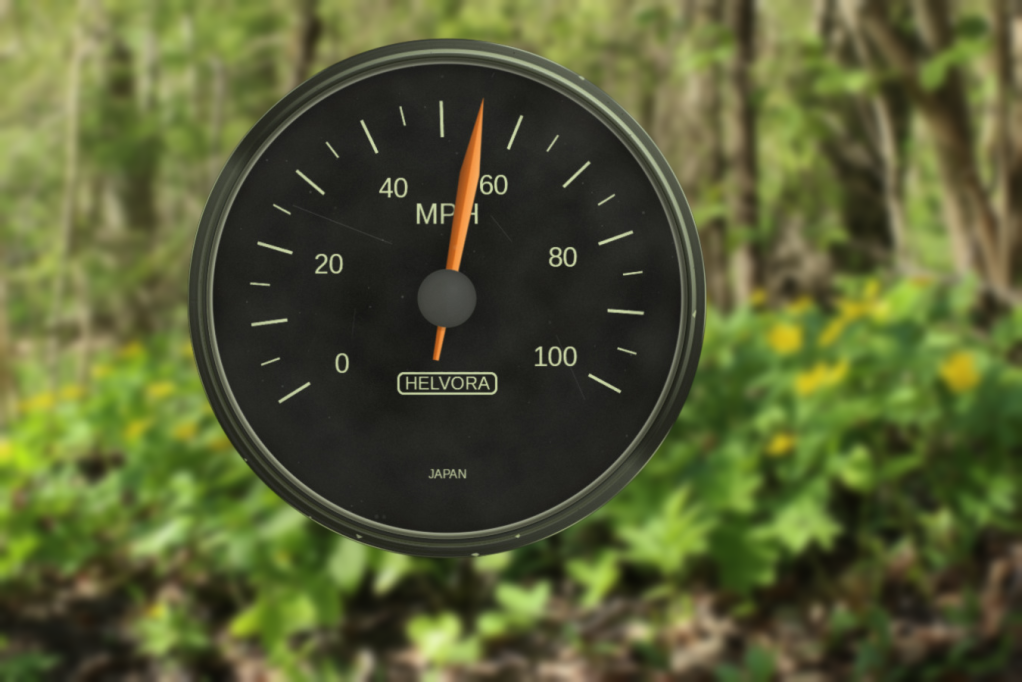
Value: 55 mph
